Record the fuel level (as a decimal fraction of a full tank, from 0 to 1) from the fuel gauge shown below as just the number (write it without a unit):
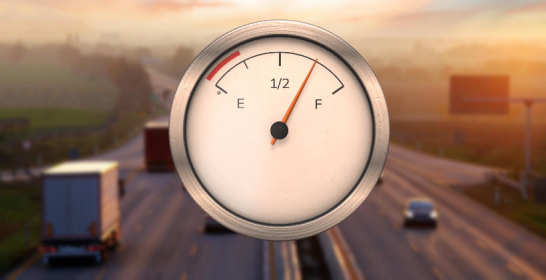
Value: 0.75
